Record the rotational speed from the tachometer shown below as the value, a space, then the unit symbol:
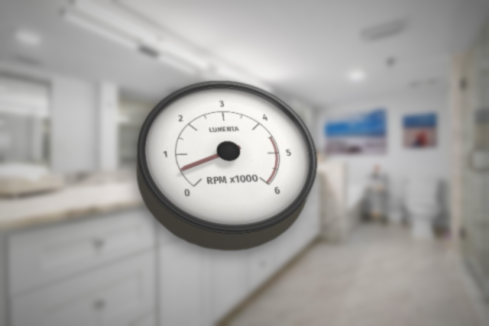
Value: 500 rpm
